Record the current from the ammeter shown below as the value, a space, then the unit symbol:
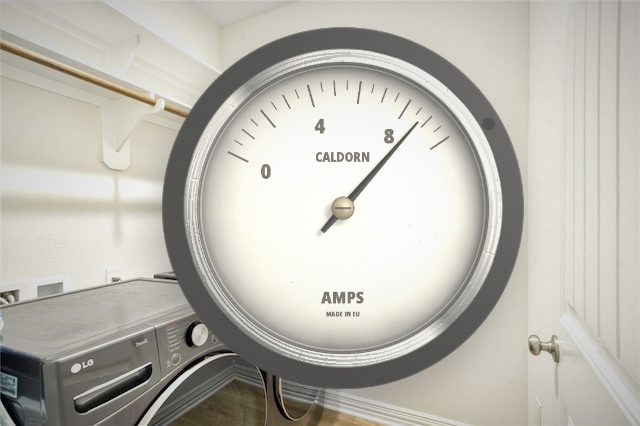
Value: 8.75 A
